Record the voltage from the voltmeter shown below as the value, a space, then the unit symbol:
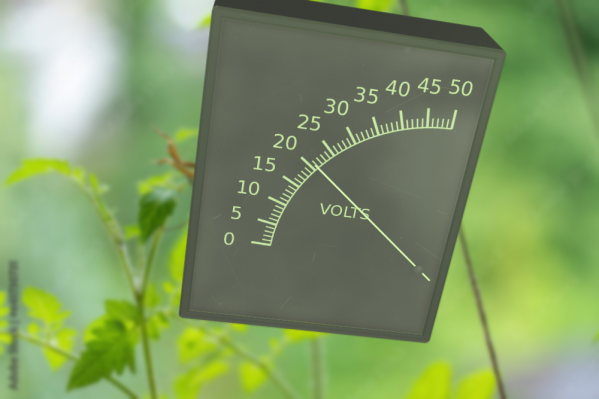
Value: 21 V
